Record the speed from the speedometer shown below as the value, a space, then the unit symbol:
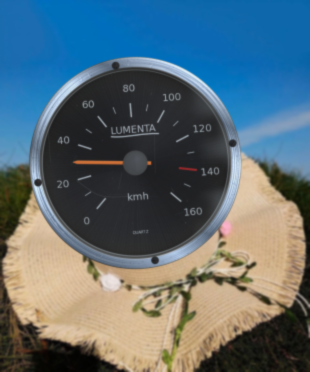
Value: 30 km/h
